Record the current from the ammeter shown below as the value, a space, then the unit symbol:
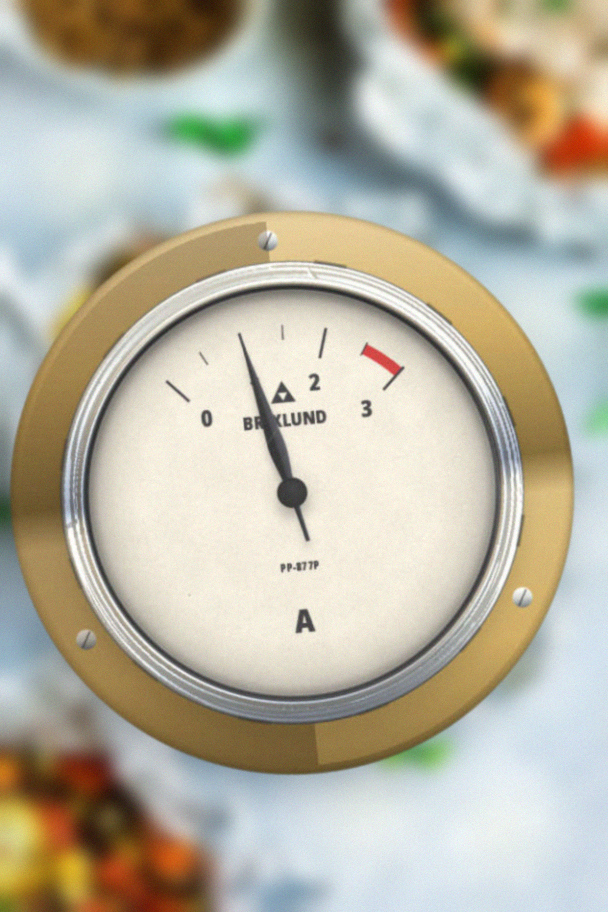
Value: 1 A
